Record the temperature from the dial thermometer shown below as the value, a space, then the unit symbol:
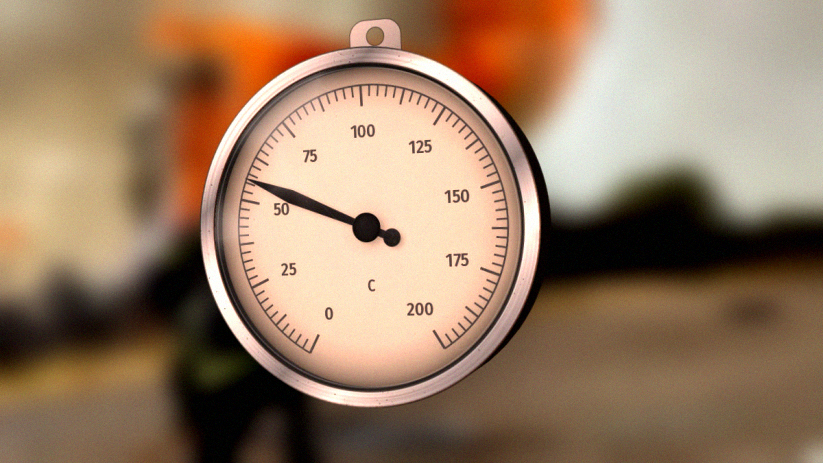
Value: 56.25 °C
